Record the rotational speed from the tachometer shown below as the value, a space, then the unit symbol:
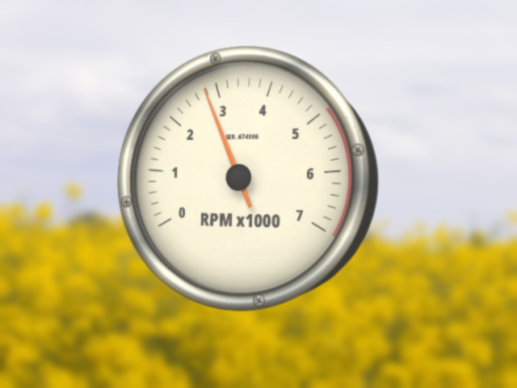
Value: 2800 rpm
